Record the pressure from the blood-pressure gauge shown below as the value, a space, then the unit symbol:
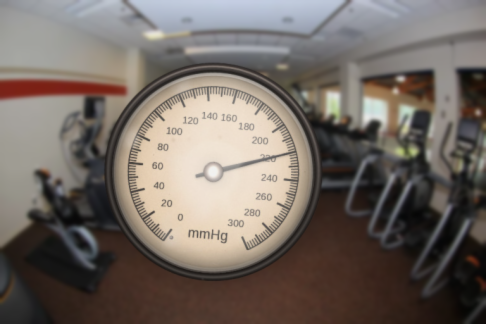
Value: 220 mmHg
